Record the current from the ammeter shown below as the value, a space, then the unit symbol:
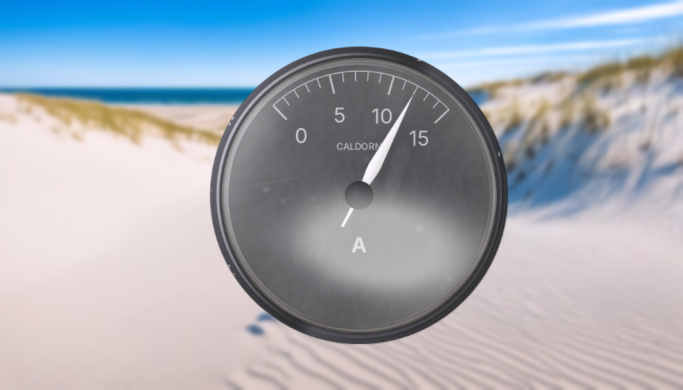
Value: 12 A
